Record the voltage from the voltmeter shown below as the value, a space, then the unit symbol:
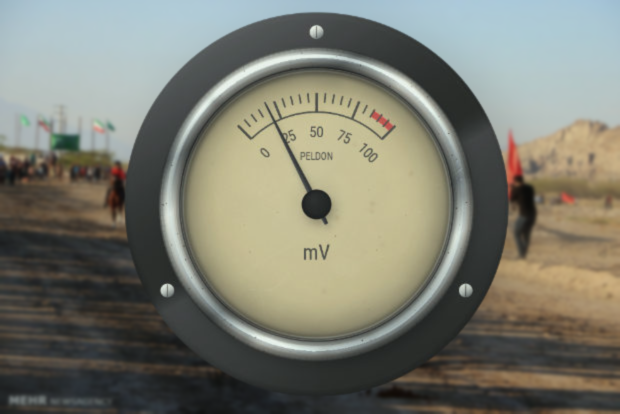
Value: 20 mV
